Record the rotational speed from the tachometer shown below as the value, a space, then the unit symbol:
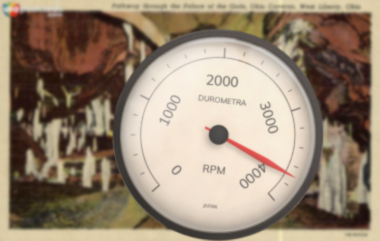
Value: 3700 rpm
